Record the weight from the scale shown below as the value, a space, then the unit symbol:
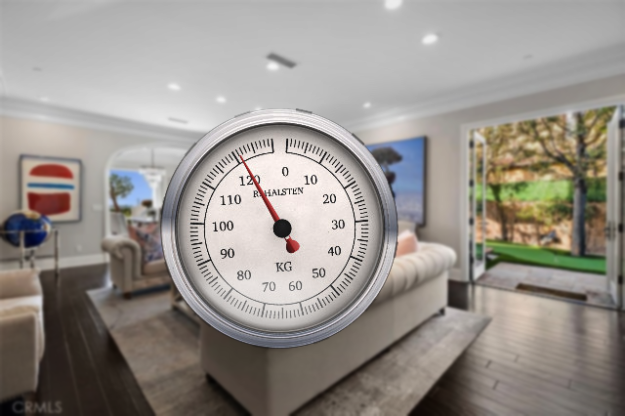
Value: 121 kg
